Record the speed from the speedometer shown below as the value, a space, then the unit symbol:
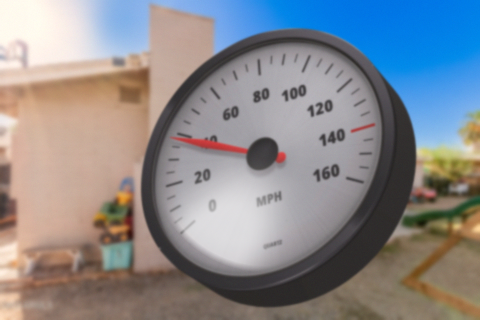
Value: 37.5 mph
